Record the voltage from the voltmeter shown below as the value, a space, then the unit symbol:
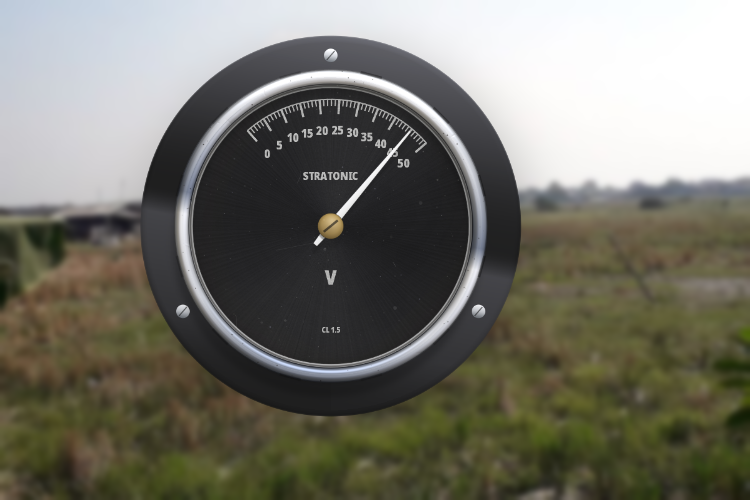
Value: 45 V
